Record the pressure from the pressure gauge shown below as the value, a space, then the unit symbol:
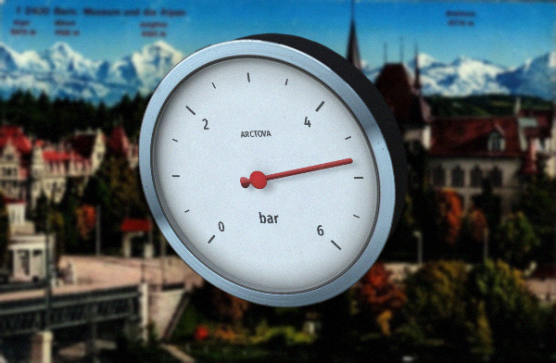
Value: 4.75 bar
